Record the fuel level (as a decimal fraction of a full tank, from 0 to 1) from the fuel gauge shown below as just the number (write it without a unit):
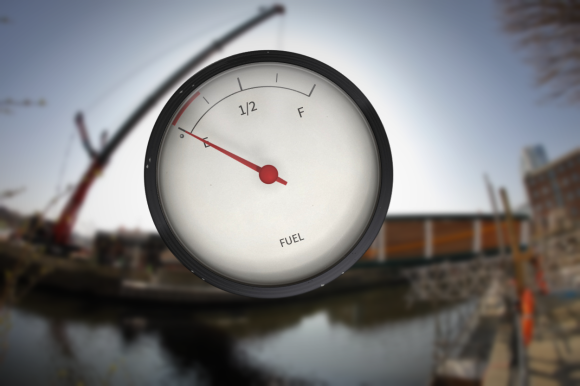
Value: 0
